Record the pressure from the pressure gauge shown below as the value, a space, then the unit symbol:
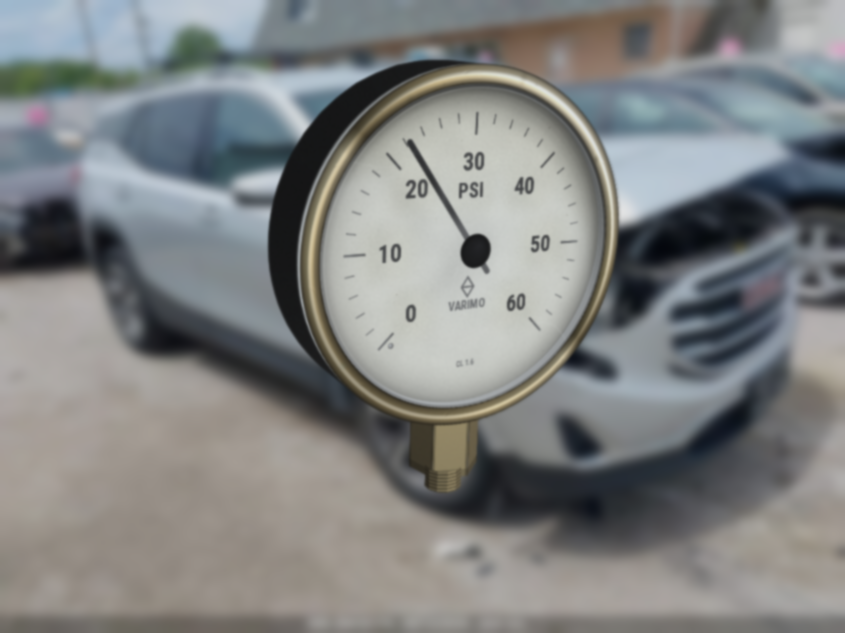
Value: 22 psi
